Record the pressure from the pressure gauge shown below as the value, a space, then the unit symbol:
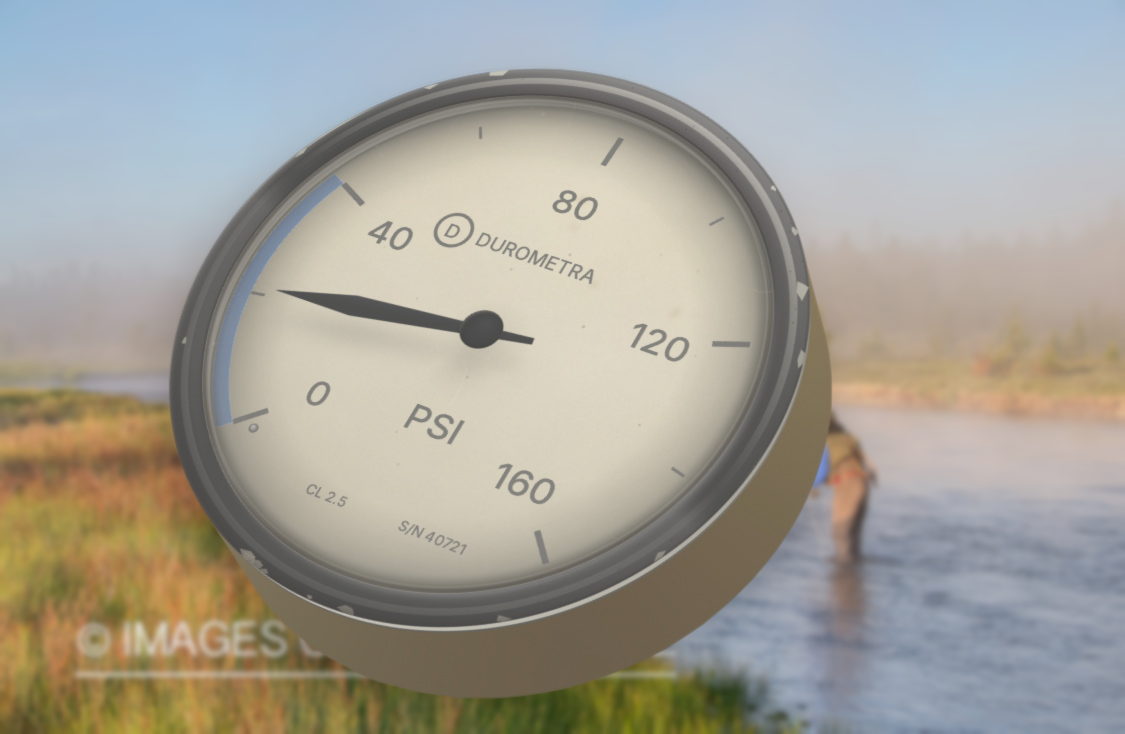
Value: 20 psi
